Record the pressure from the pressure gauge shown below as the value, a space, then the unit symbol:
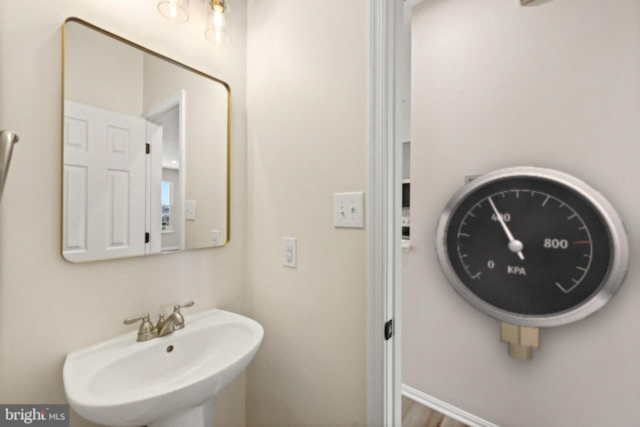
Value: 400 kPa
